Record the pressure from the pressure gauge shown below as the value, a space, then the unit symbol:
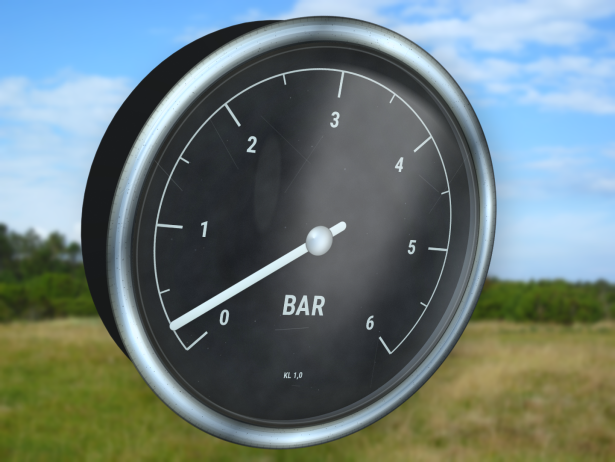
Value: 0.25 bar
